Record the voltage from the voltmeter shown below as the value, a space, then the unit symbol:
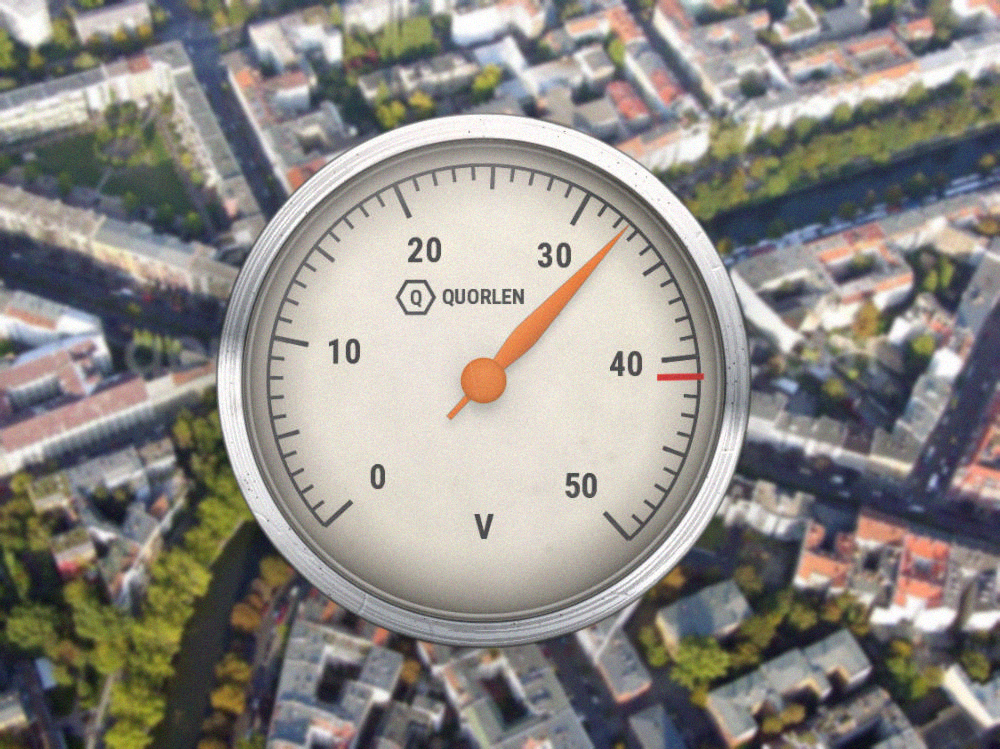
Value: 32.5 V
